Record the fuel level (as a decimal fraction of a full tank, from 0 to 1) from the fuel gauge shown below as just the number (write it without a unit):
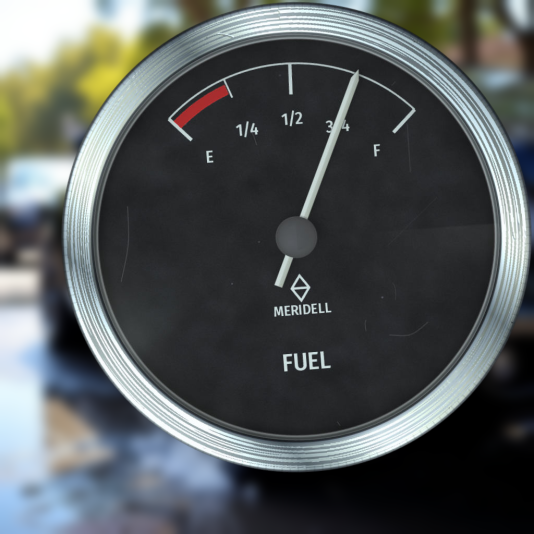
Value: 0.75
